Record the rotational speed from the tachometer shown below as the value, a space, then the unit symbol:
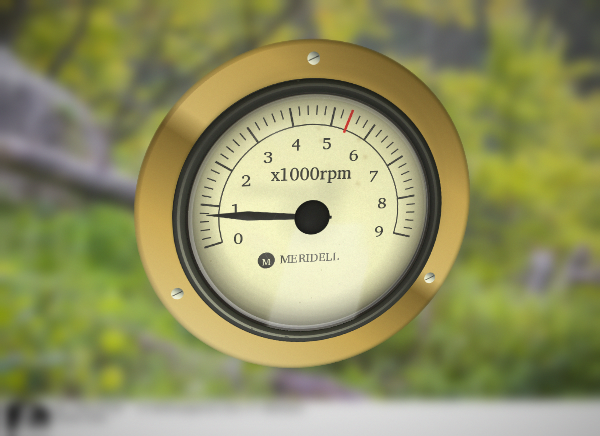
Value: 800 rpm
